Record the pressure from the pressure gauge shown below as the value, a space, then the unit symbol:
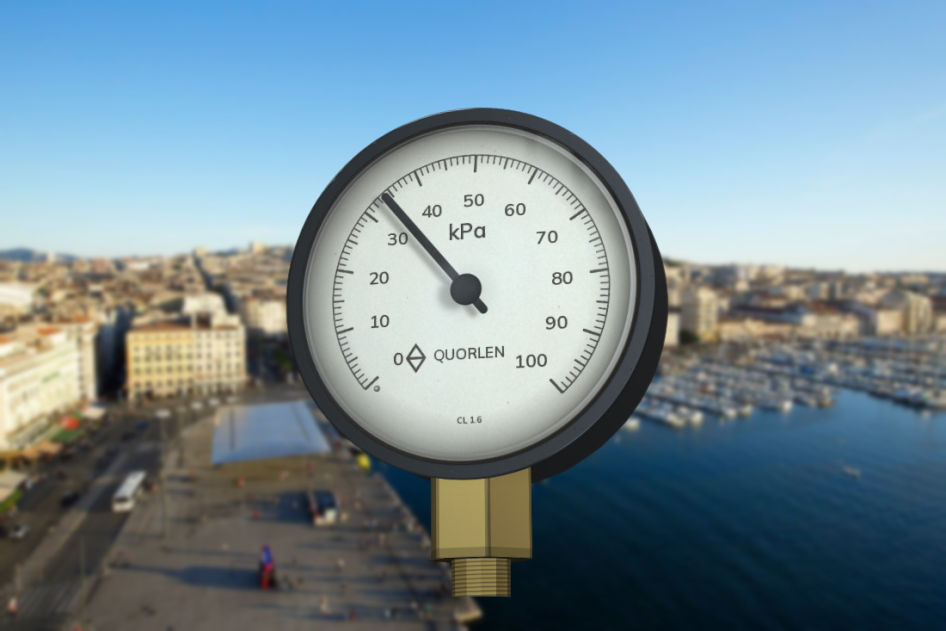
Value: 34 kPa
